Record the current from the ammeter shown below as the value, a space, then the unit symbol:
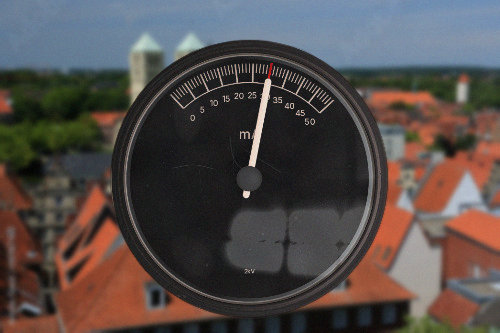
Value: 30 mA
